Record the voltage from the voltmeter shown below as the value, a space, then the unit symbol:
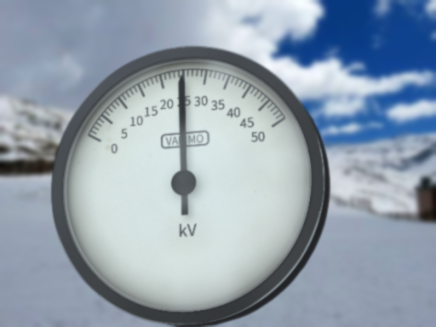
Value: 25 kV
